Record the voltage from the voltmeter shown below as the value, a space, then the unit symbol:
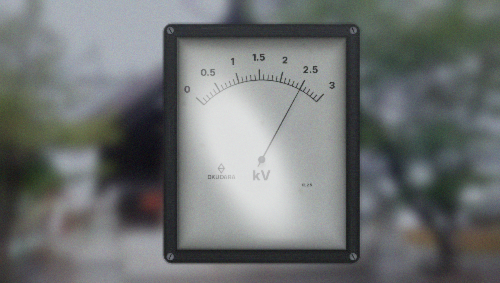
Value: 2.5 kV
